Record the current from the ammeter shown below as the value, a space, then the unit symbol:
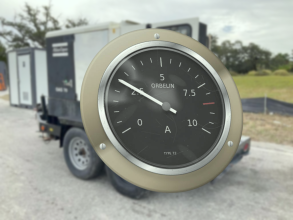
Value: 2.5 A
